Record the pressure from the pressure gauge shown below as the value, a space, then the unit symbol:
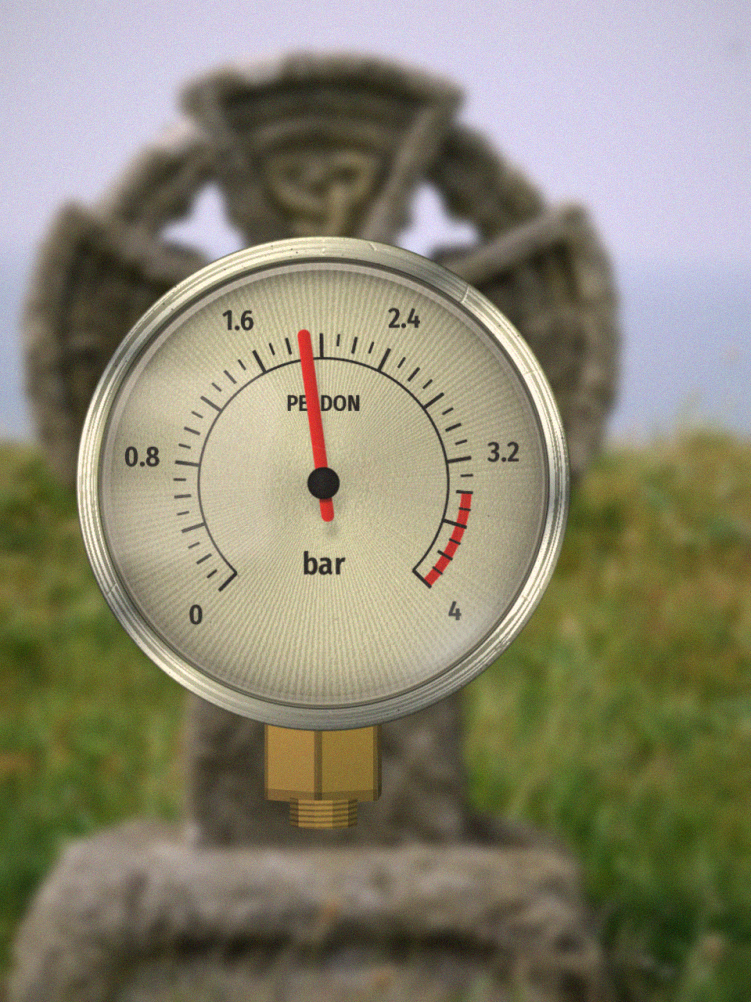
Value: 1.9 bar
